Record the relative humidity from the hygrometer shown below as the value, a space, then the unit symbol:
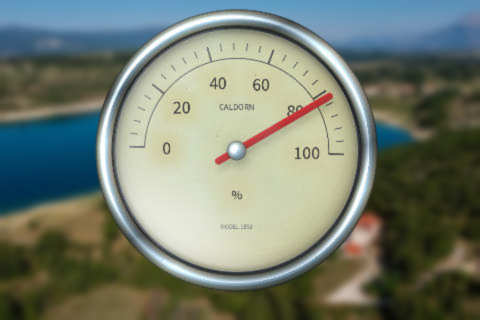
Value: 82 %
